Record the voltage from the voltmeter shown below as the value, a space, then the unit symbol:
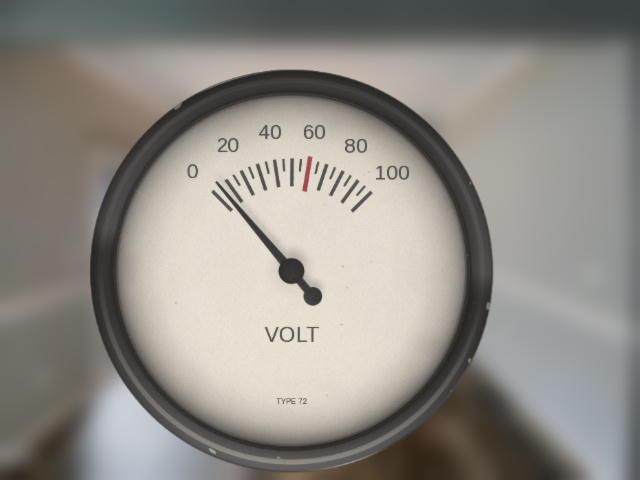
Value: 5 V
